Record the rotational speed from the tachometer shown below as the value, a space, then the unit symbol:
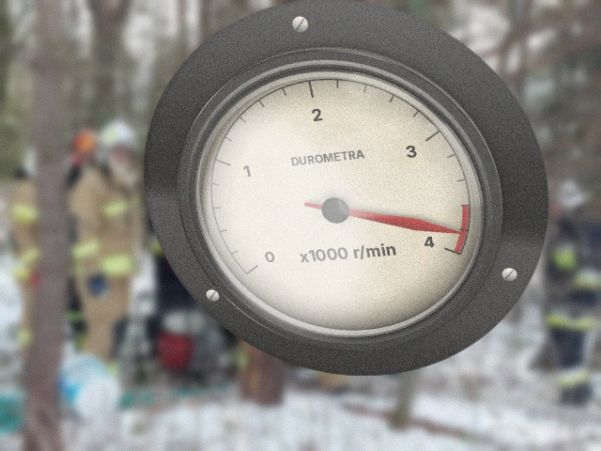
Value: 3800 rpm
